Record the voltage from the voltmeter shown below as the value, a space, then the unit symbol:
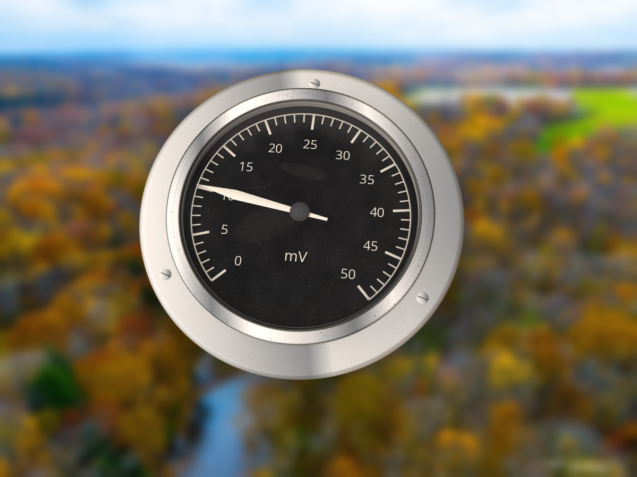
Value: 10 mV
